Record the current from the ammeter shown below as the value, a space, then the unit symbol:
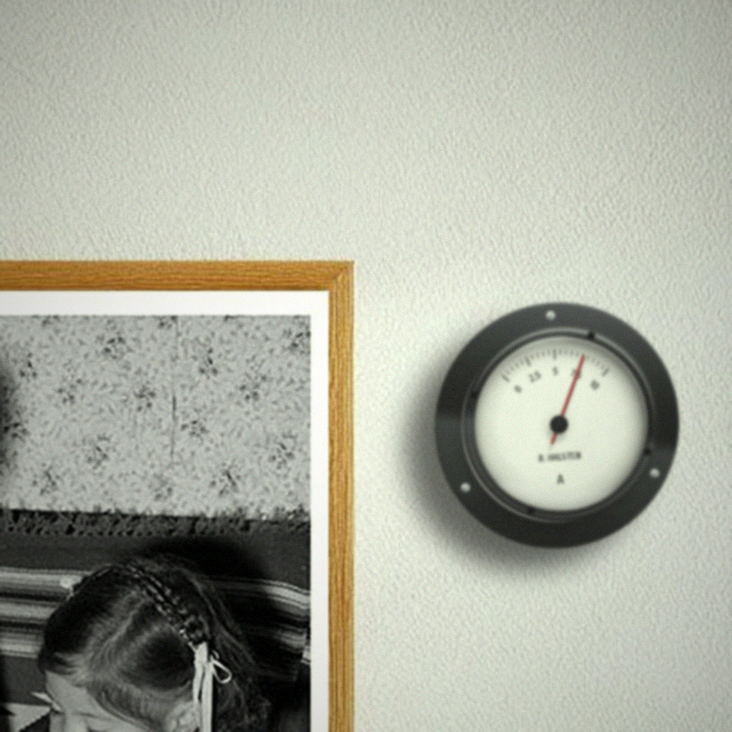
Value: 7.5 A
